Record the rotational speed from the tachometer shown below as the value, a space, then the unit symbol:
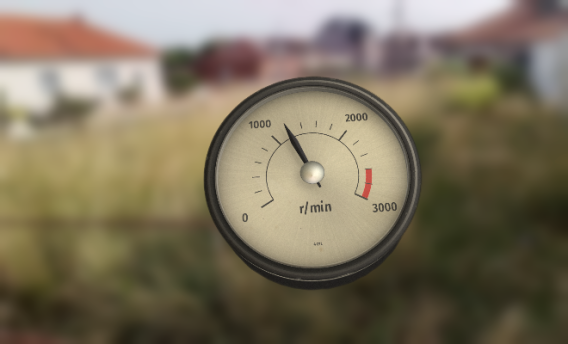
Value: 1200 rpm
